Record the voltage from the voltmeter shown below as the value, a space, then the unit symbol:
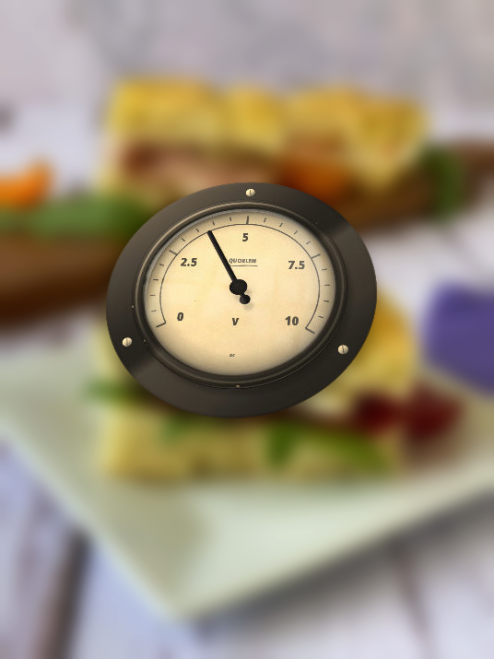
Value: 3.75 V
